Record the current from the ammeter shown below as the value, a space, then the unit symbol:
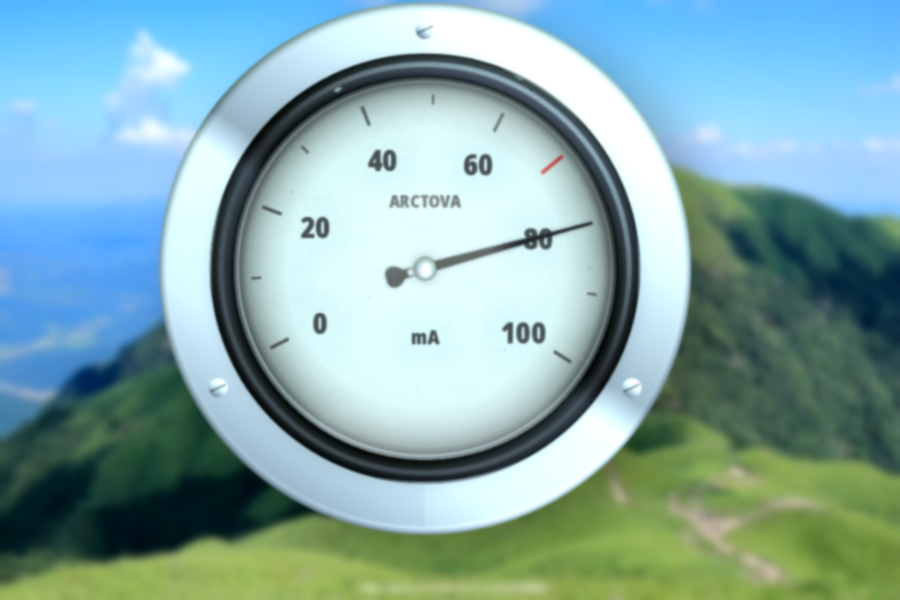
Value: 80 mA
